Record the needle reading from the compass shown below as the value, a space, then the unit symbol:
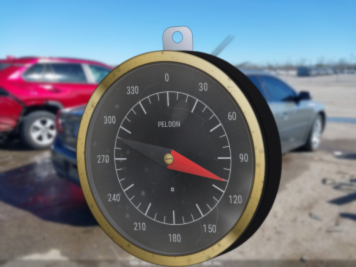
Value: 110 °
